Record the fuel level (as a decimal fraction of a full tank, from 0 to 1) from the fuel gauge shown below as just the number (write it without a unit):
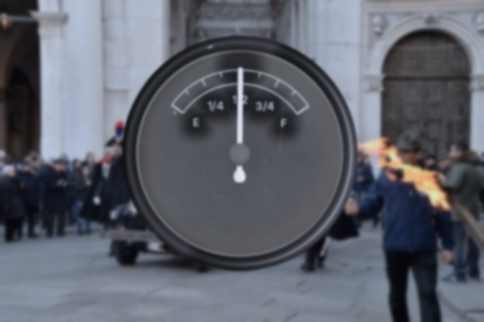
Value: 0.5
